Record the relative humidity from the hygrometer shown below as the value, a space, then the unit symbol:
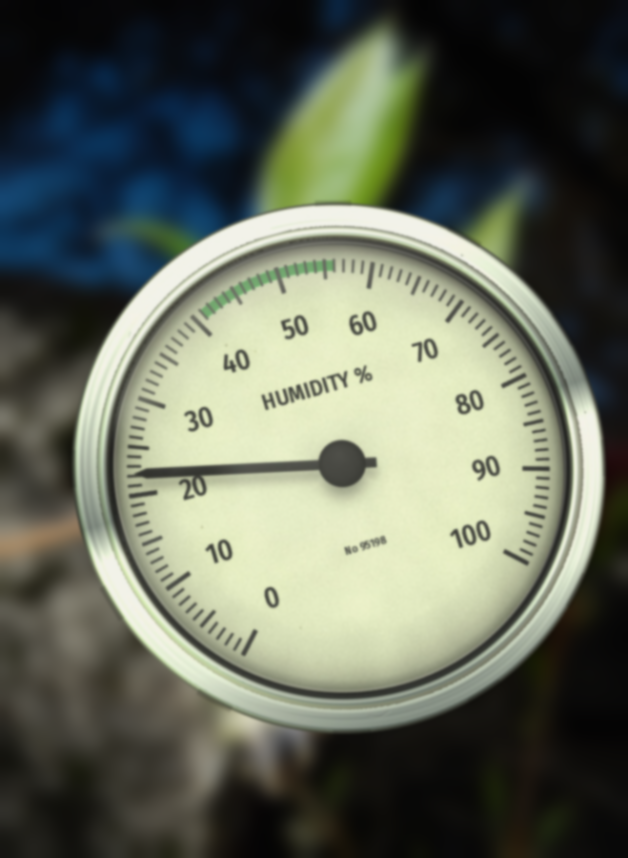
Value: 22 %
